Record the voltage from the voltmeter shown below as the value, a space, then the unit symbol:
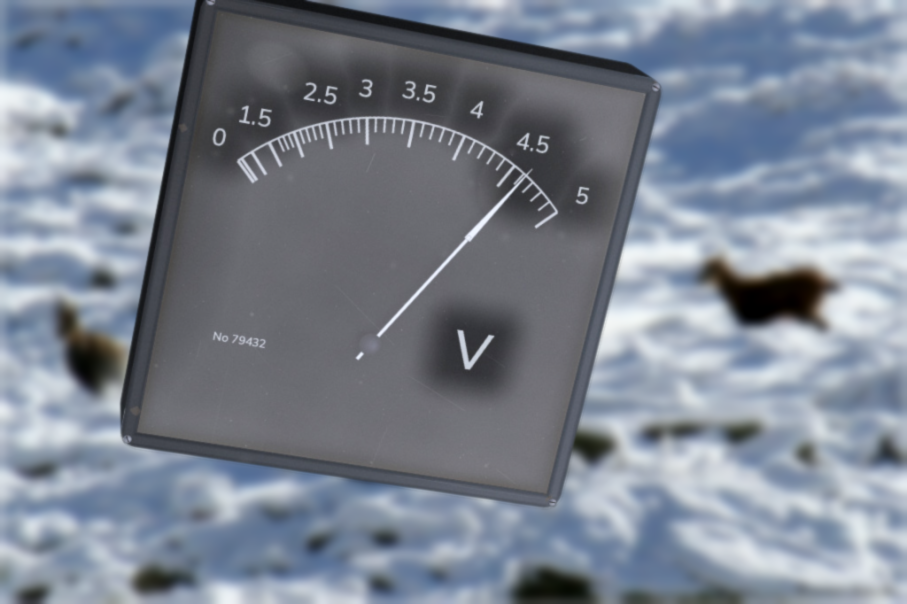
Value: 4.6 V
